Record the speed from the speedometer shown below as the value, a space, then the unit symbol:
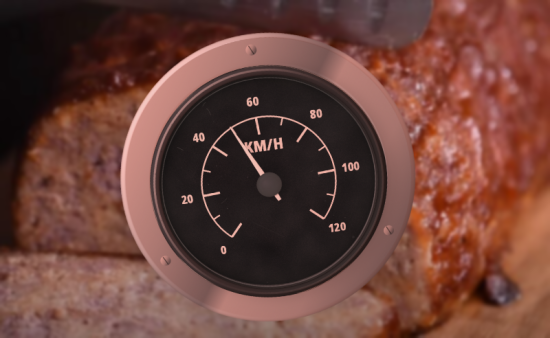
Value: 50 km/h
